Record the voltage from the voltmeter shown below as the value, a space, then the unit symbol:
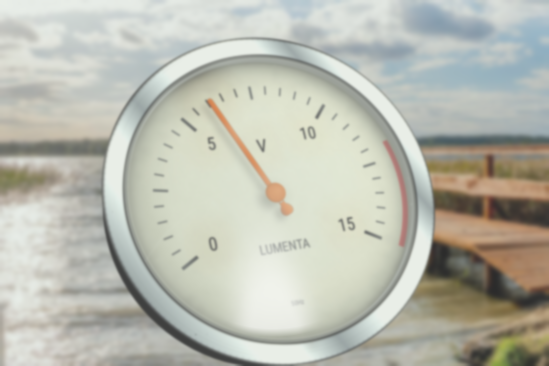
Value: 6 V
